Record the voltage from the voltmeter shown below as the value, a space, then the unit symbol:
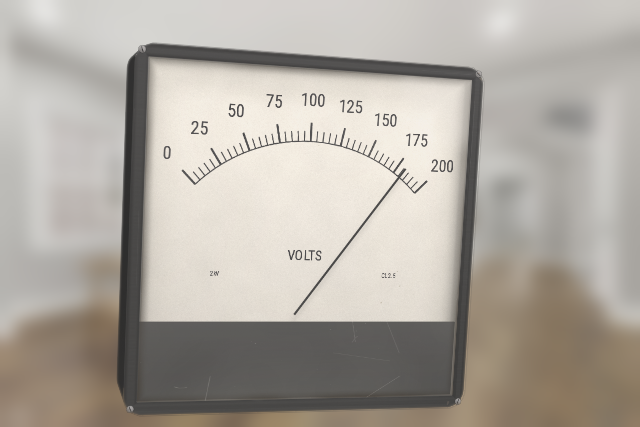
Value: 180 V
